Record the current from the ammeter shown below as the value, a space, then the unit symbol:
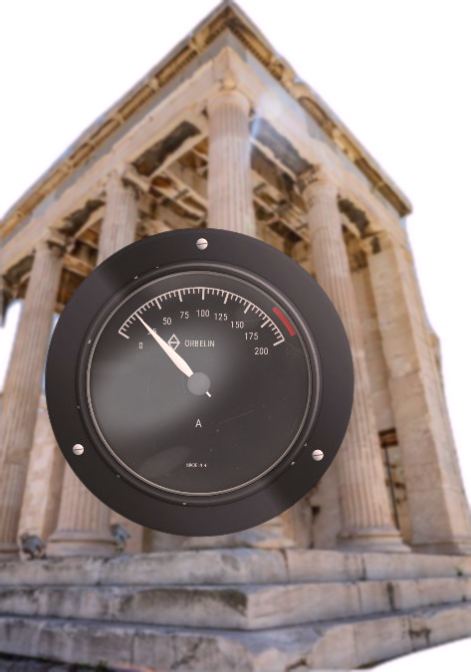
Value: 25 A
